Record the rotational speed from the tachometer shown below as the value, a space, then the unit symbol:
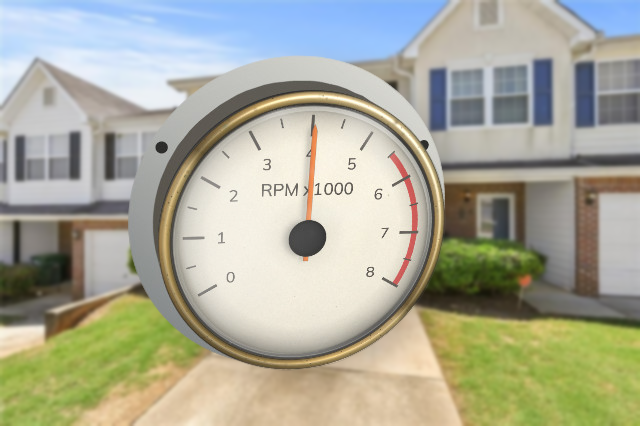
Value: 4000 rpm
